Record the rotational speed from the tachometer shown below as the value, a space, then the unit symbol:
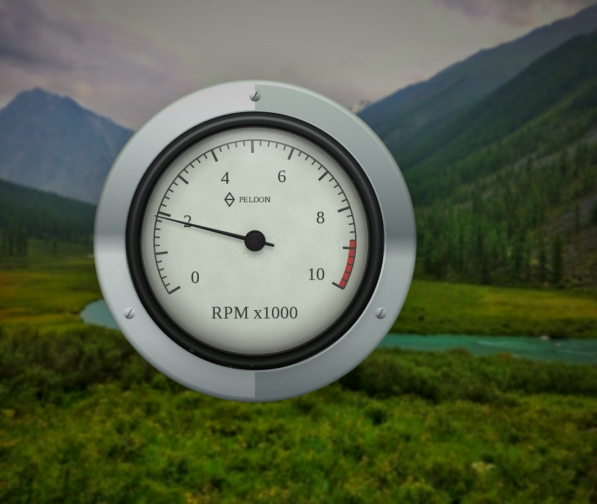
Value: 1900 rpm
